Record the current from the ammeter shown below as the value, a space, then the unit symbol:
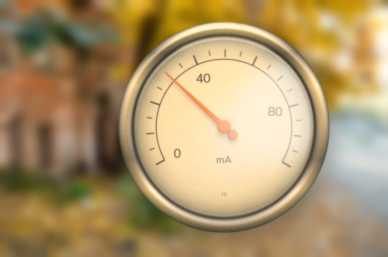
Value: 30 mA
